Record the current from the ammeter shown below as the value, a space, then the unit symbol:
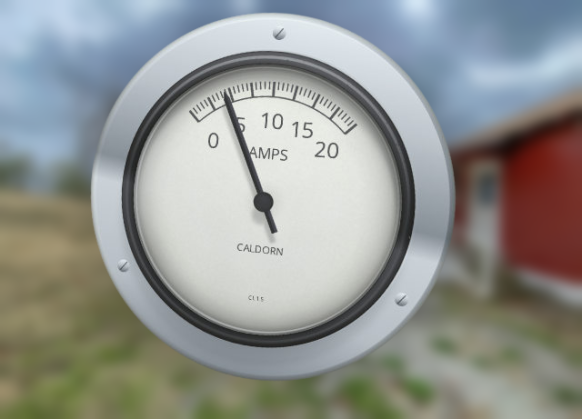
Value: 4.5 A
